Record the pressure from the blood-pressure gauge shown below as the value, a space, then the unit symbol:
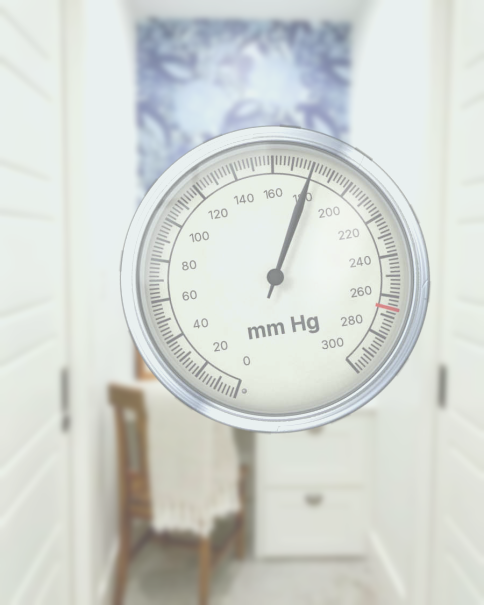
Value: 180 mmHg
